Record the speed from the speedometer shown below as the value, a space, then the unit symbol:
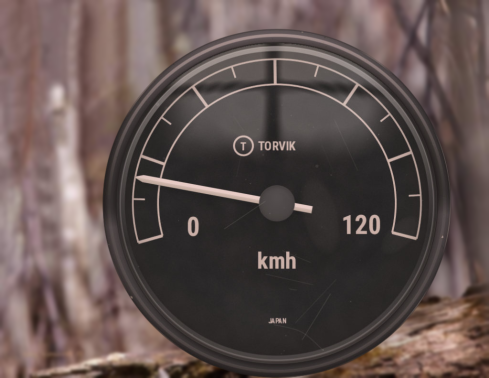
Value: 15 km/h
